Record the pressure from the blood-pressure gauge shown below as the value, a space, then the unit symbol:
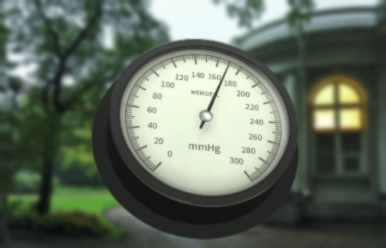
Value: 170 mmHg
